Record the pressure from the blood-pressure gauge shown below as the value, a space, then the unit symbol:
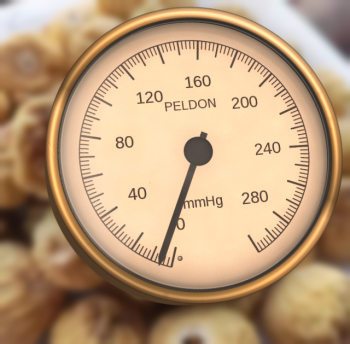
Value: 6 mmHg
